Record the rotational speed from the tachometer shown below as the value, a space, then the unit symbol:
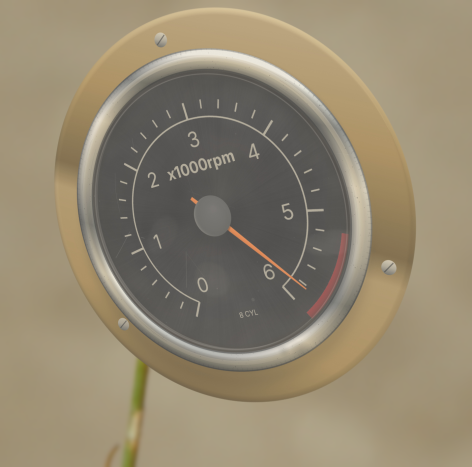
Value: 5800 rpm
